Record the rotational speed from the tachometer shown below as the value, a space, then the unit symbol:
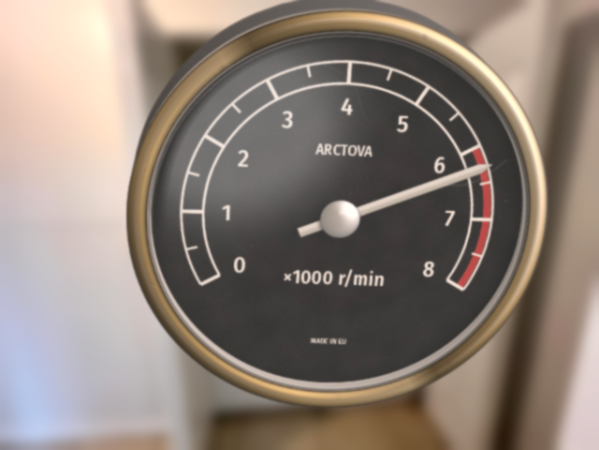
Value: 6250 rpm
